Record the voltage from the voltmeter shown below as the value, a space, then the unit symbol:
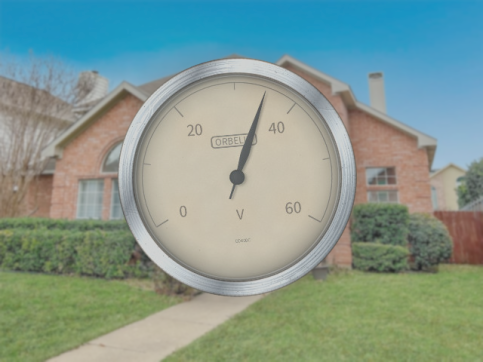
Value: 35 V
